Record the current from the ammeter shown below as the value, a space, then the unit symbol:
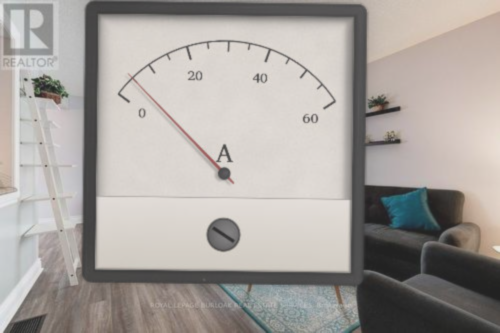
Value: 5 A
